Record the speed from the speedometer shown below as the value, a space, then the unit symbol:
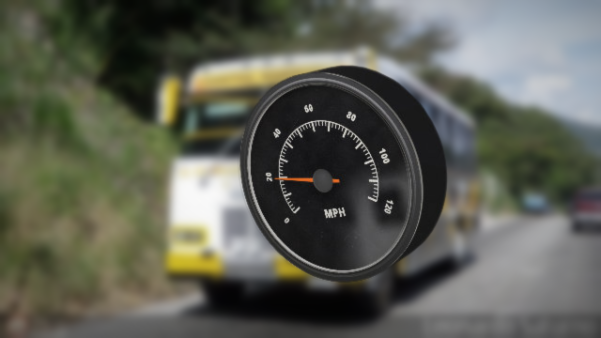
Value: 20 mph
